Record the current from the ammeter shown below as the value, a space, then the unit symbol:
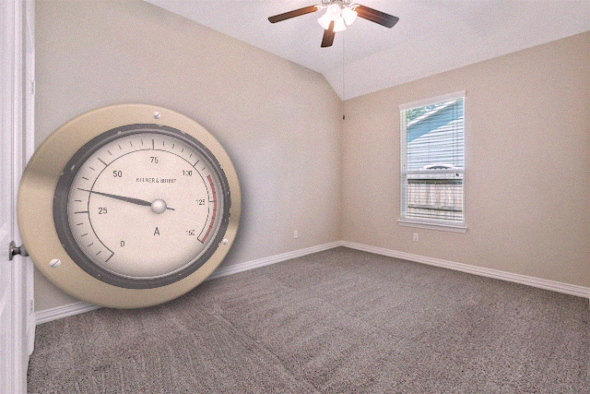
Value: 35 A
